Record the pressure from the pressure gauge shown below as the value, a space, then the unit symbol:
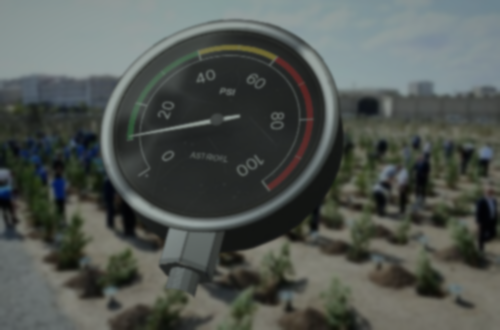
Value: 10 psi
